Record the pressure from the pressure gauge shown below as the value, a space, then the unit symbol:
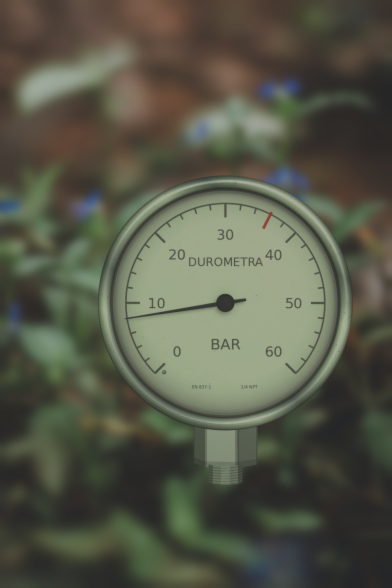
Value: 8 bar
